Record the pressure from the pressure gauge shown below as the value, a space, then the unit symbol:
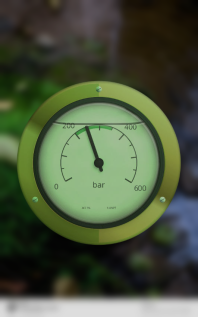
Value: 250 bar
